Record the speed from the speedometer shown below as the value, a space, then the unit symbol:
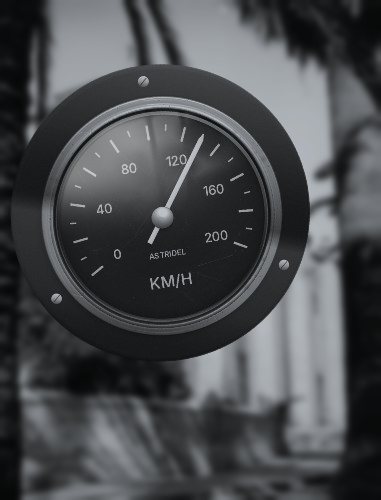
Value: 130 km/h
